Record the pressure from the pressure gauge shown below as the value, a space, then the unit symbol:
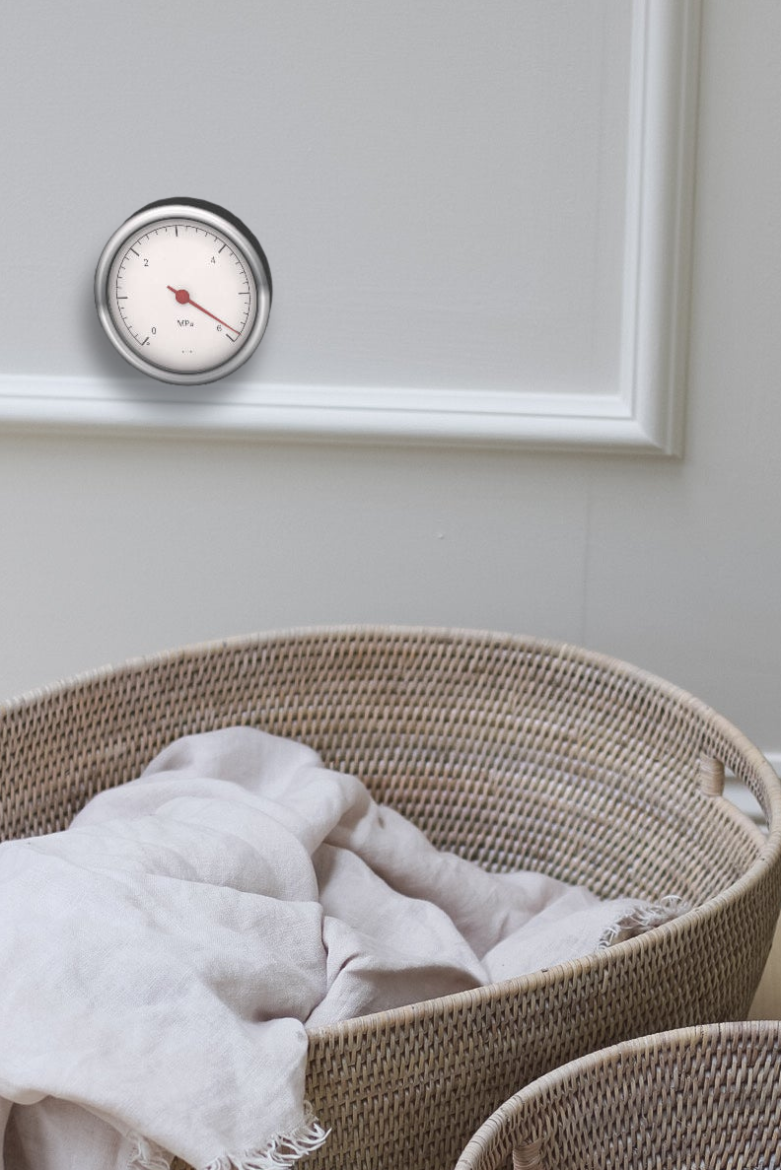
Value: 5.8 MPa
